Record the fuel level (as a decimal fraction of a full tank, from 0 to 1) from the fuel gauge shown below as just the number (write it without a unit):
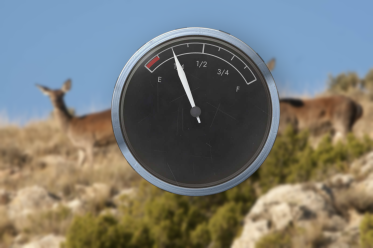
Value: 0.25
